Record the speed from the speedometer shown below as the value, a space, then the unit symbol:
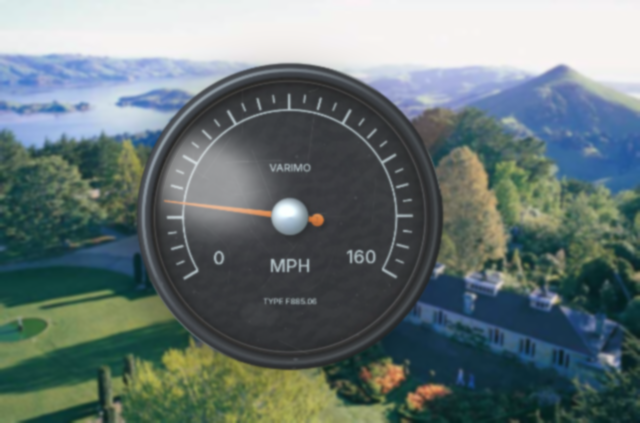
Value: 25 mph
